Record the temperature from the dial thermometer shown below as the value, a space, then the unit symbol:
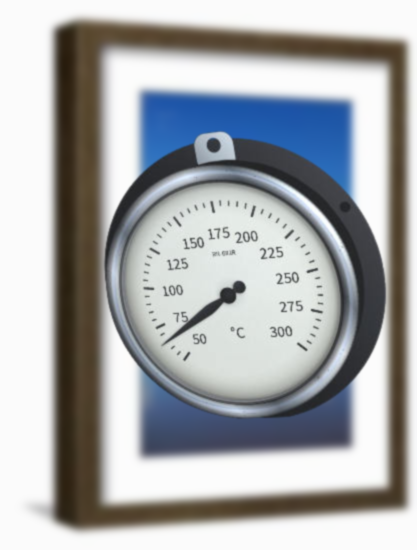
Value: 65 °C
